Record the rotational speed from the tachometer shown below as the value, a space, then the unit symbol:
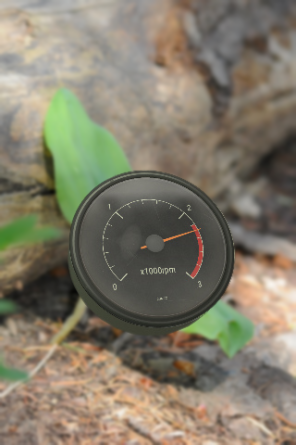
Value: 2300 rpm
